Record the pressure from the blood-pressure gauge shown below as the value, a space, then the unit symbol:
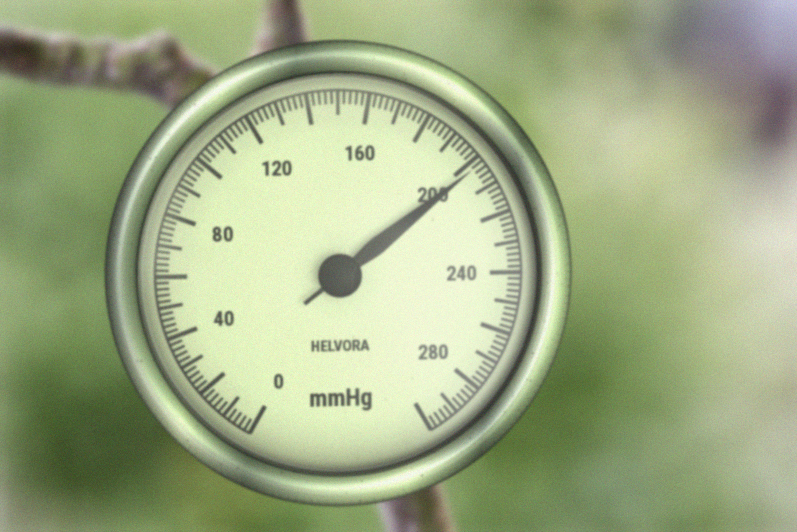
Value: 202 mmHg
